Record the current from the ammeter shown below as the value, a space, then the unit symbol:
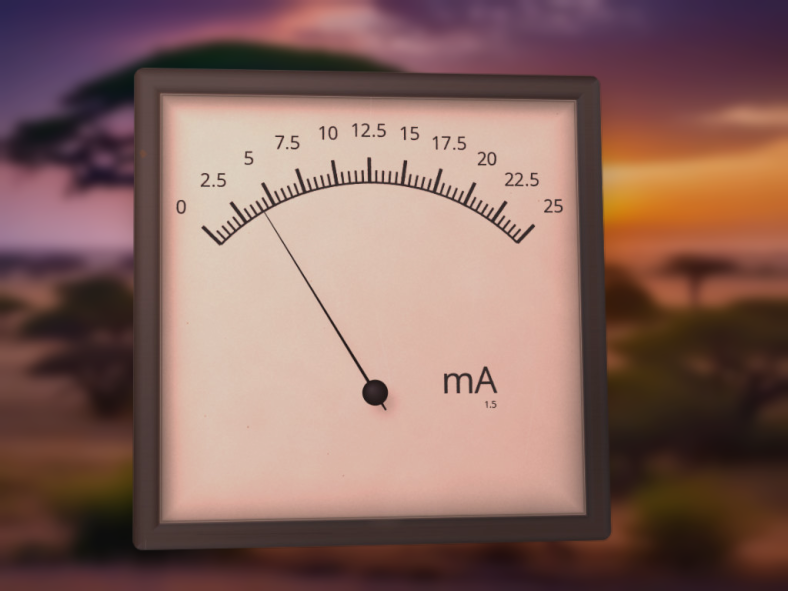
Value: 4 mA
